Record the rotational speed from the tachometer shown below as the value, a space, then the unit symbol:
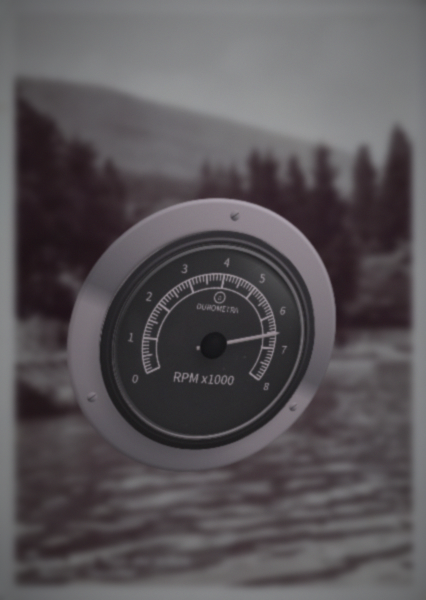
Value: 6500 rpm
